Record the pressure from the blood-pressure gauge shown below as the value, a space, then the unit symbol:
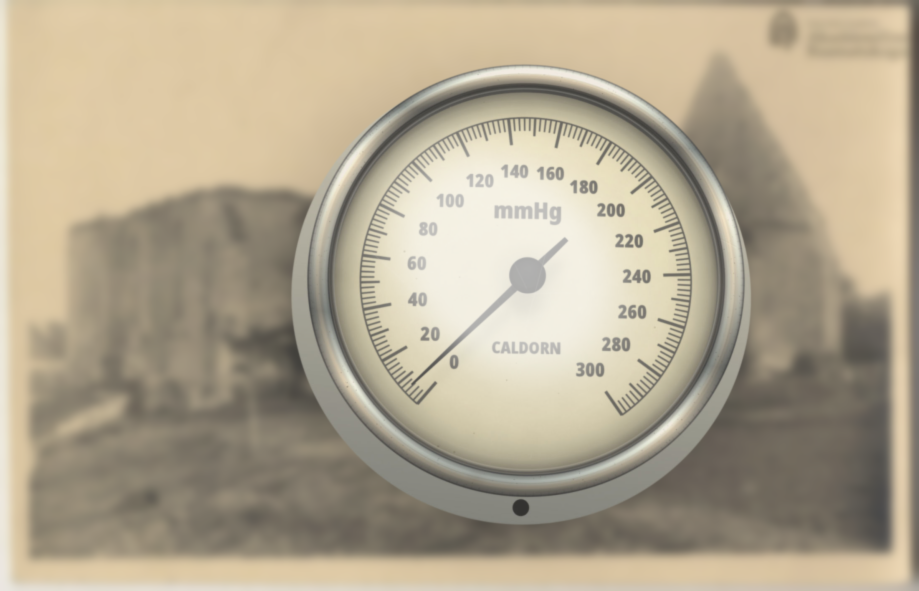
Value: 6 mmHg
